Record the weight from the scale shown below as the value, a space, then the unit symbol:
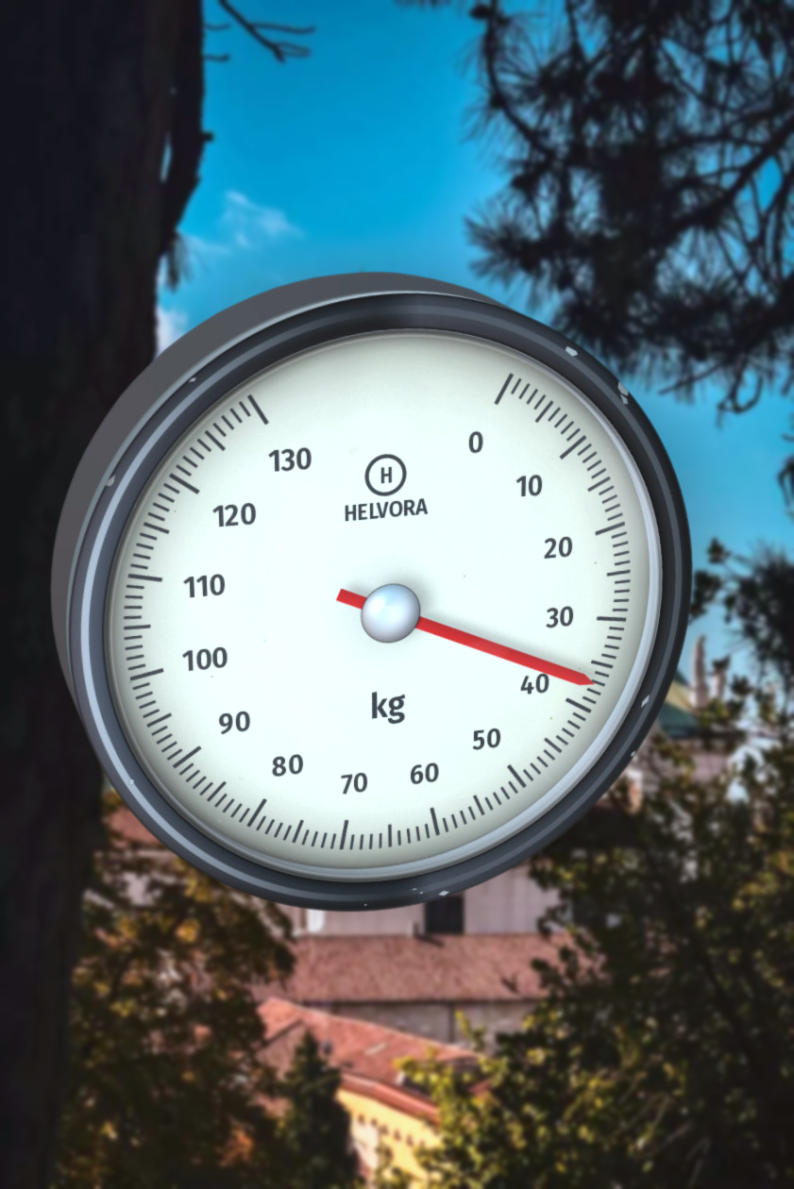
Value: 37 kg
